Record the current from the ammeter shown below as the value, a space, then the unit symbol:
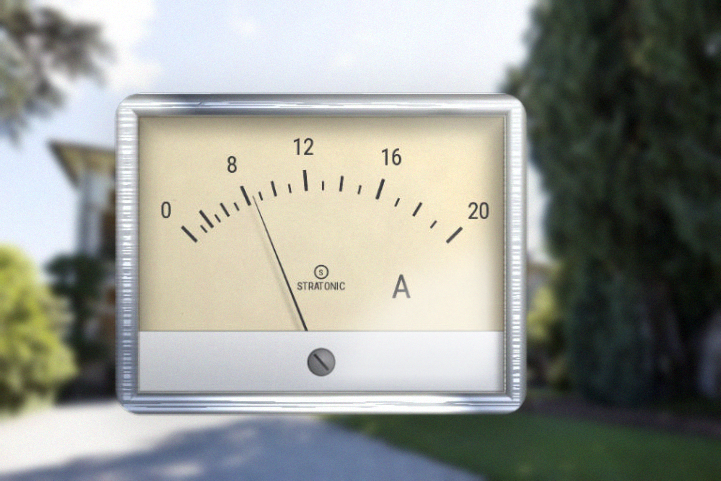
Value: 8.5 A
